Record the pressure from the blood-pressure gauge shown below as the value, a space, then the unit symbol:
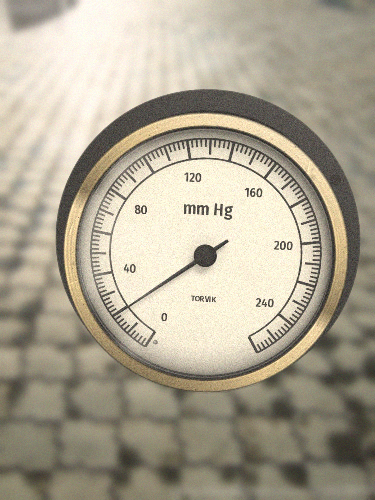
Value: 20 mmHg
